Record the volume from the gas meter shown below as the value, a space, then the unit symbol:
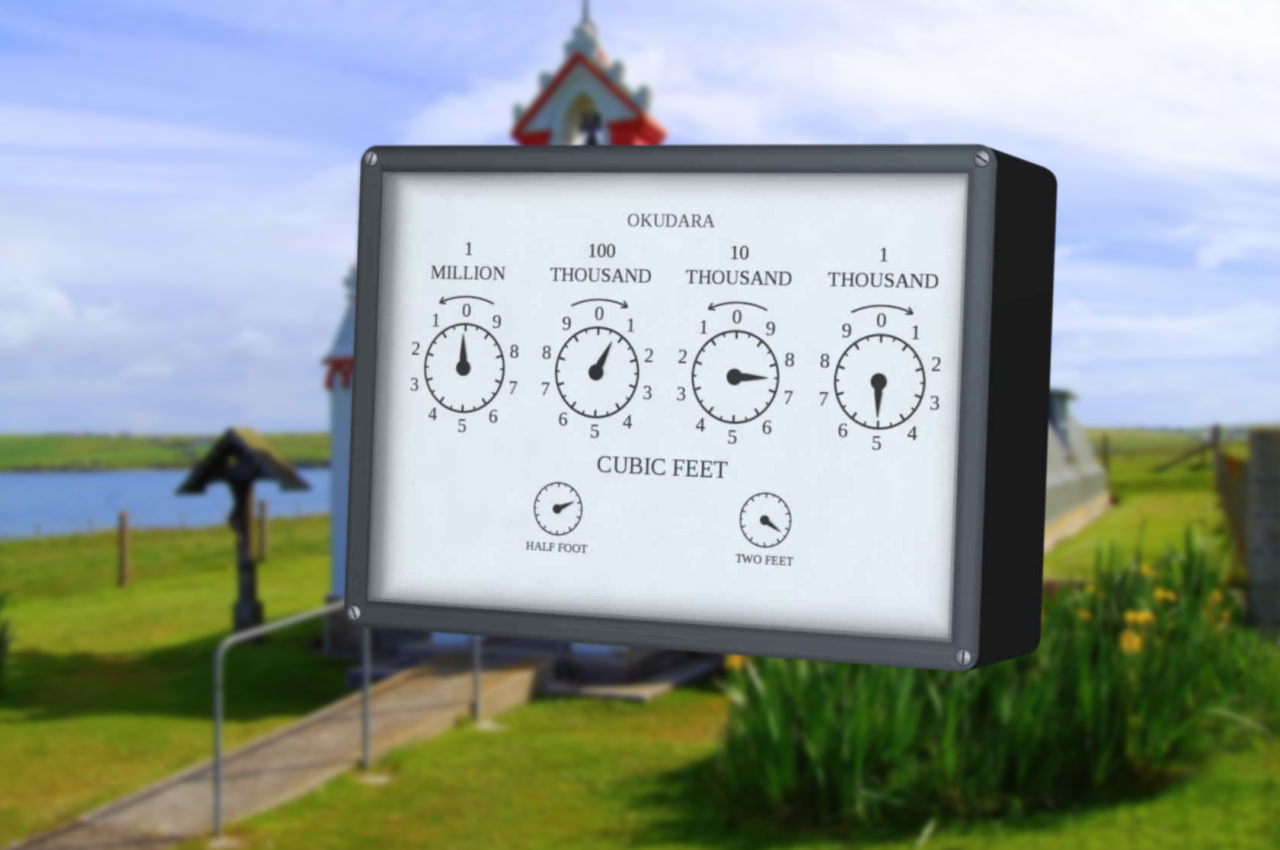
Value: 7500 ft³
